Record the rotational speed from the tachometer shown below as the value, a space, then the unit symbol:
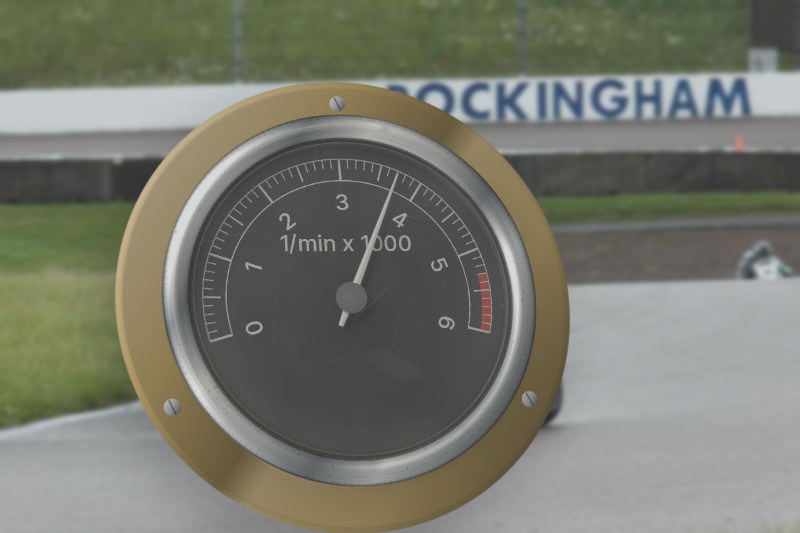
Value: 3700 rpm
